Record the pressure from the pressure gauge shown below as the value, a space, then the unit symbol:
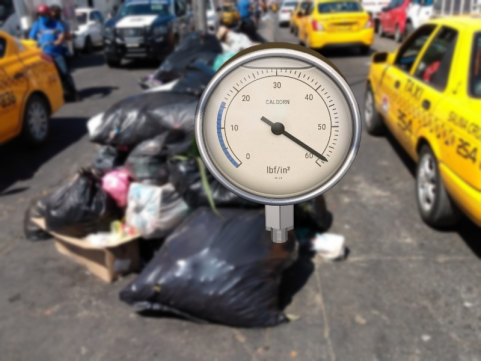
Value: 58 psi
